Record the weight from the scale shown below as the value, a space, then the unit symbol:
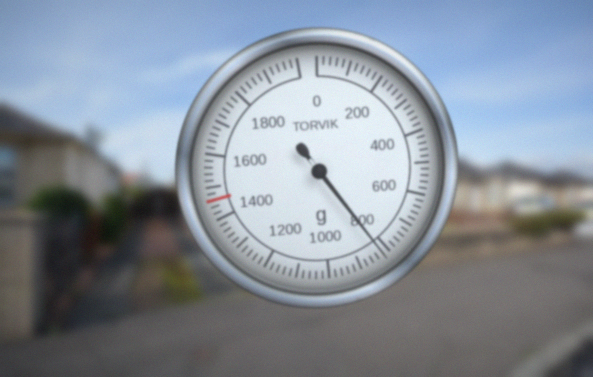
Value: 820 g
